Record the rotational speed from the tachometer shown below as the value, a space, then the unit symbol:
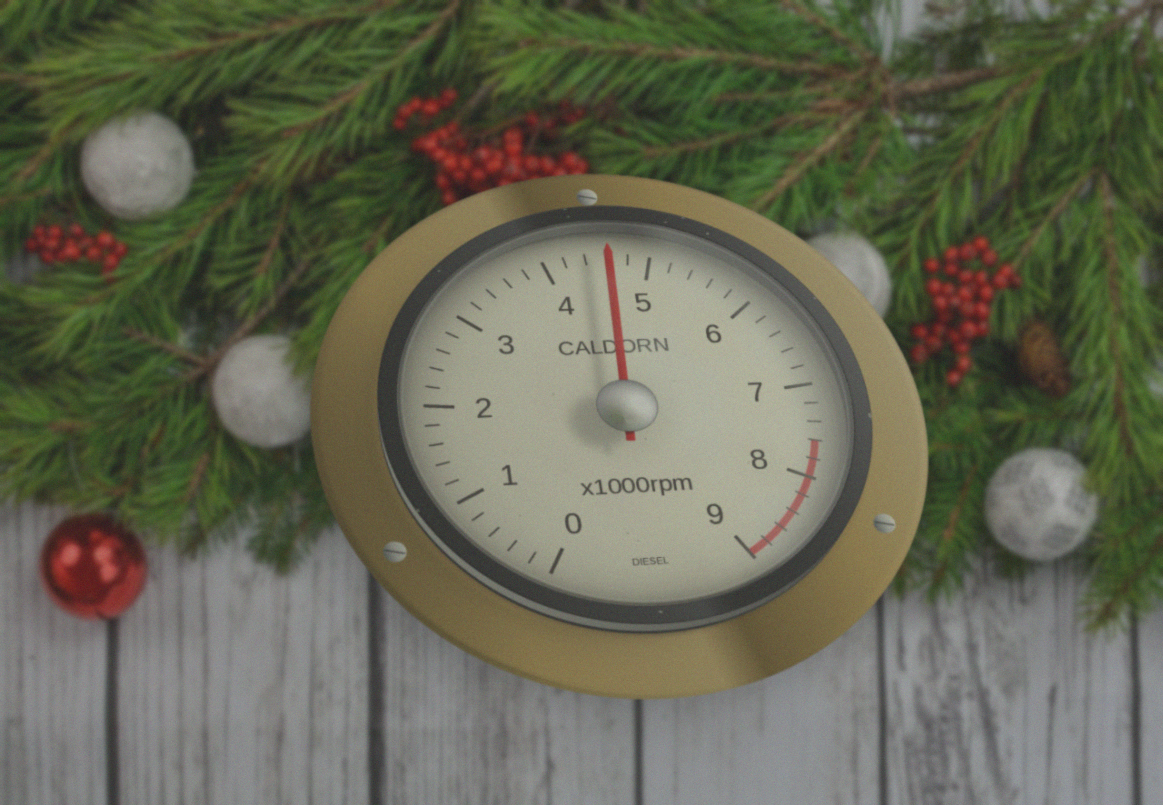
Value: 4600 rpm
